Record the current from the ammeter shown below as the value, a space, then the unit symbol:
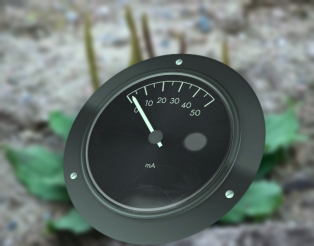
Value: 2.5 mA
